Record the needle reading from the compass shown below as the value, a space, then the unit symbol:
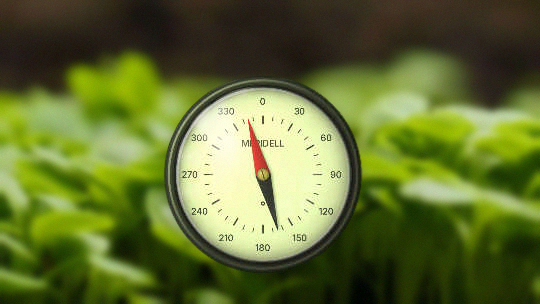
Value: 345 °
